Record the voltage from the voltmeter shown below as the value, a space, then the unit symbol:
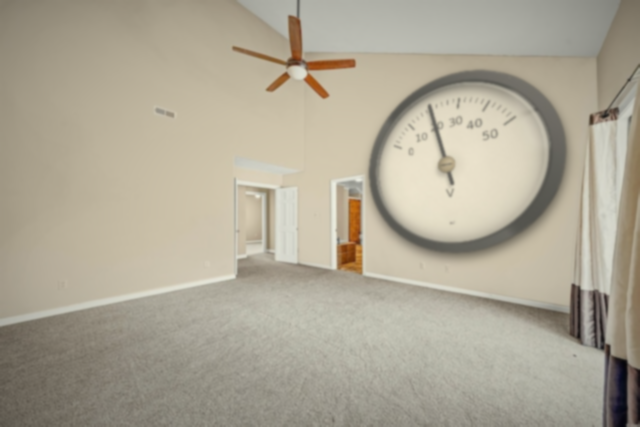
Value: 20 V
